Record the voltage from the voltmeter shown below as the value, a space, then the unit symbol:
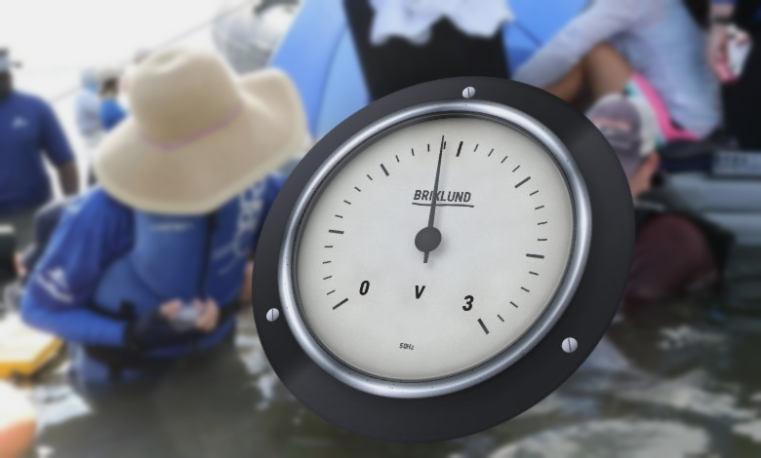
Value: 1.4 V
